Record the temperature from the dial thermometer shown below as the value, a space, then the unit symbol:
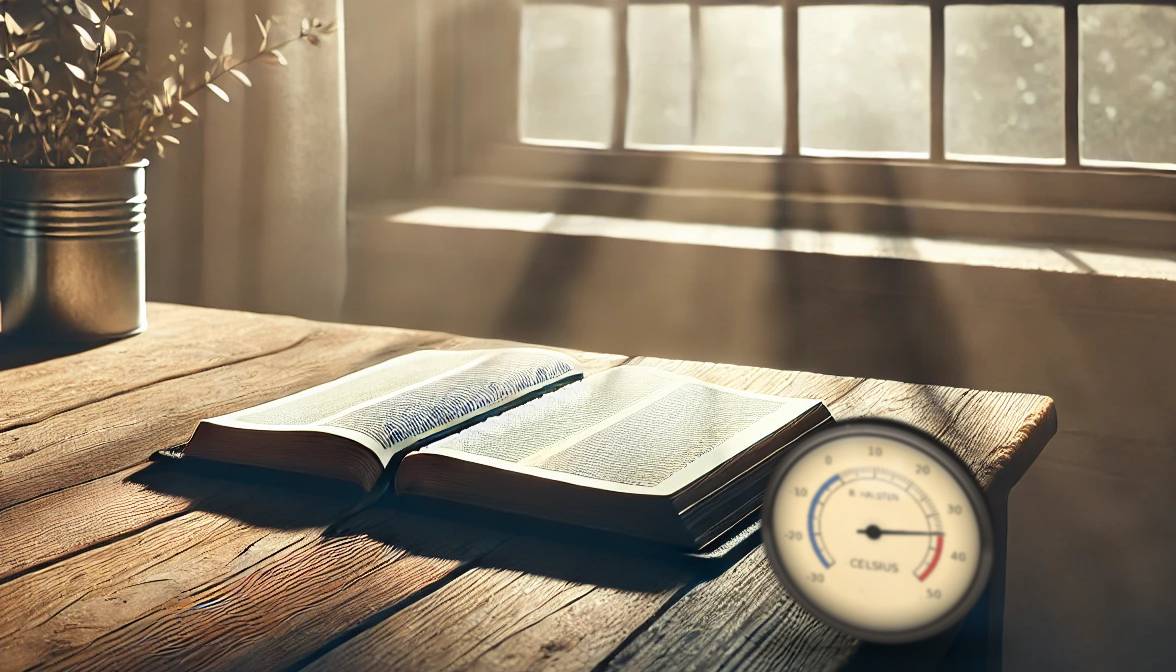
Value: 35 °C
